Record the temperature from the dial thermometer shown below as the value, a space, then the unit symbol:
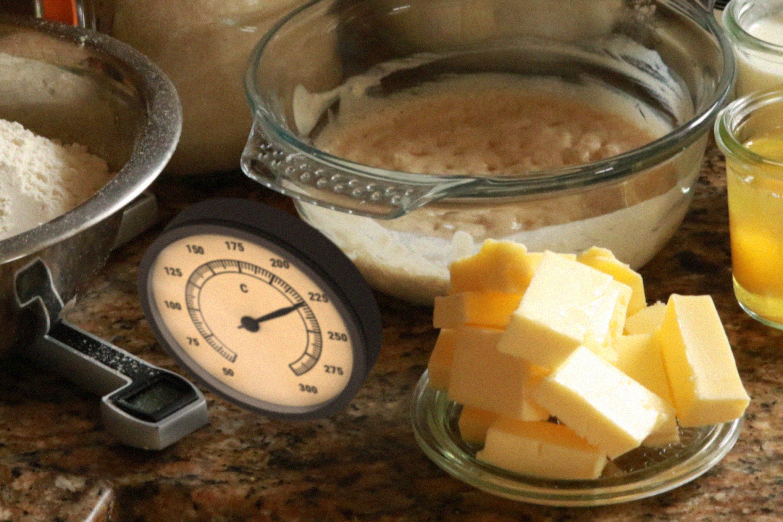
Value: 225 °C
